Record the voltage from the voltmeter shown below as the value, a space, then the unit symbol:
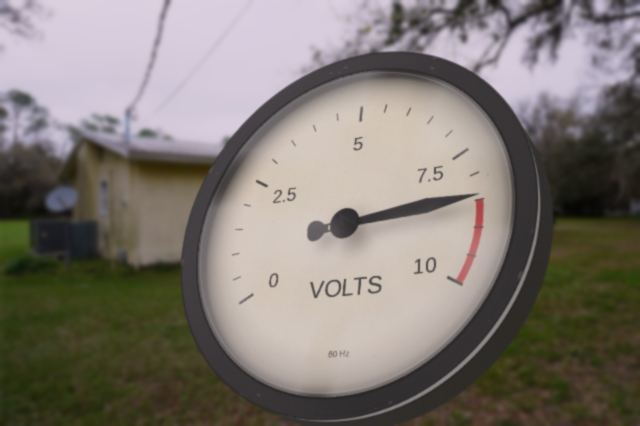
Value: 8.5 V
